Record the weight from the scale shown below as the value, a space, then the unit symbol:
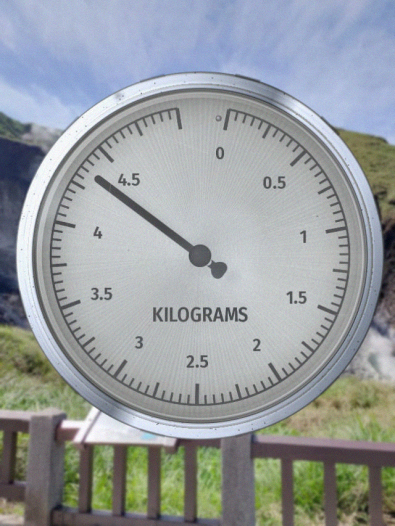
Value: 4.35 kg
